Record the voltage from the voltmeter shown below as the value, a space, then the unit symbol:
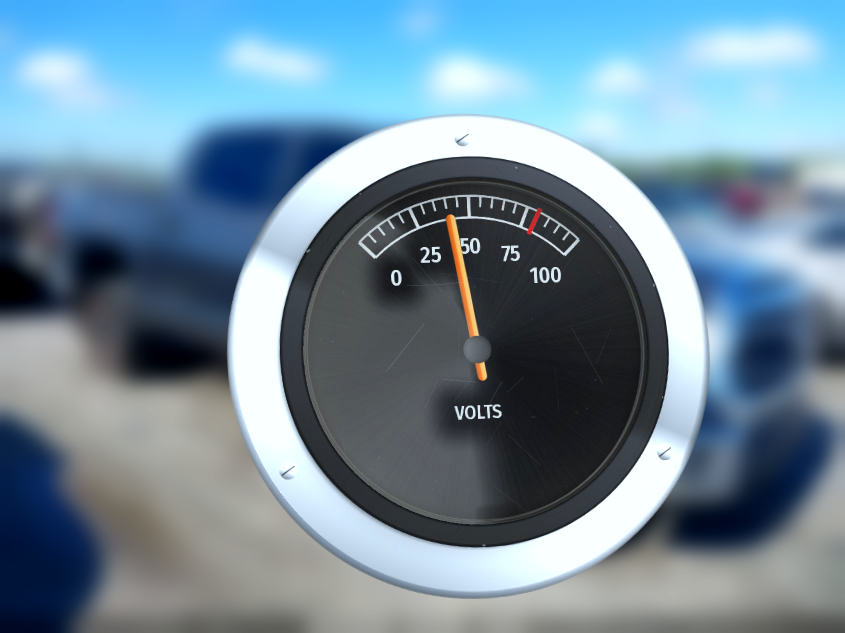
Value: 40 V
